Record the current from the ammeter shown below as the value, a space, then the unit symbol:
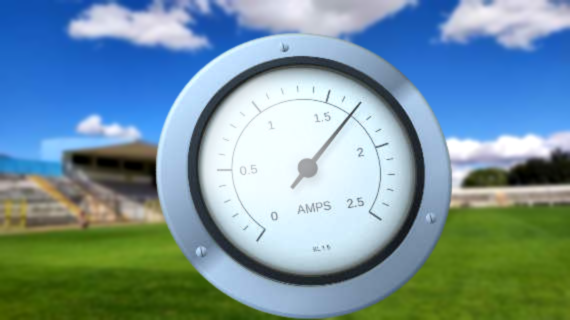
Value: 1.7 A
